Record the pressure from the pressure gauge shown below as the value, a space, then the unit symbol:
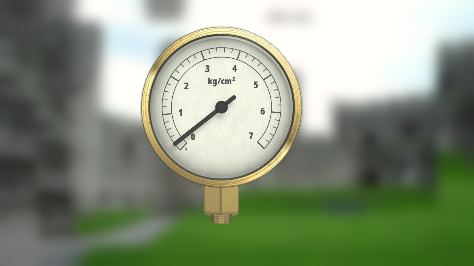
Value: 0.2 kg/cm²
